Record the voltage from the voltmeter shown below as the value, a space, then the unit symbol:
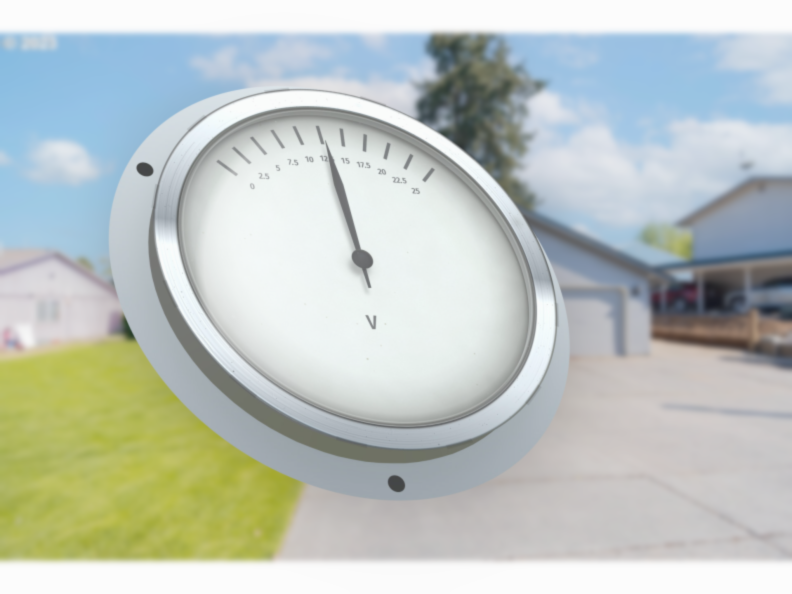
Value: 12.5 V
